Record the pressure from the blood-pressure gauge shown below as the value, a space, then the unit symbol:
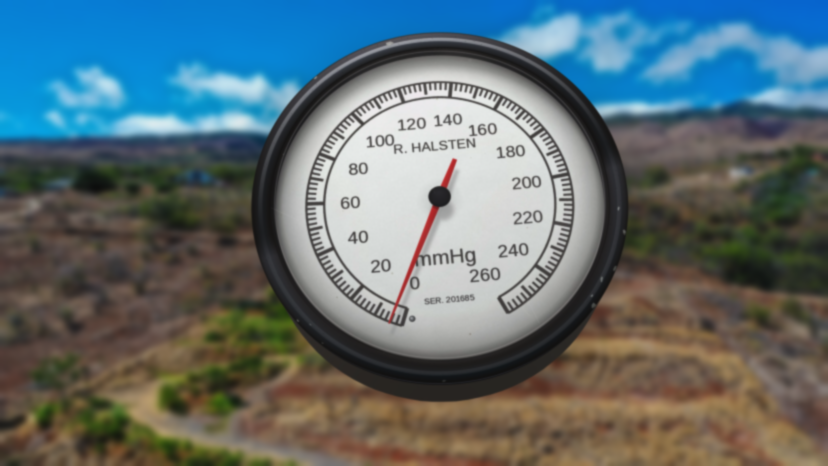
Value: 4 mmHg
